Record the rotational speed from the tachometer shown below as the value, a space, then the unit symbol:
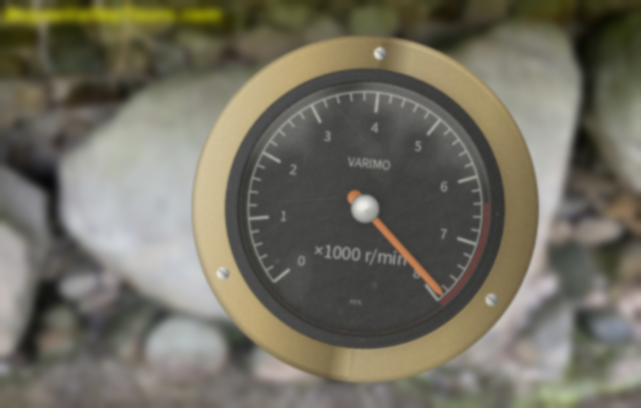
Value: 7900 rpm
